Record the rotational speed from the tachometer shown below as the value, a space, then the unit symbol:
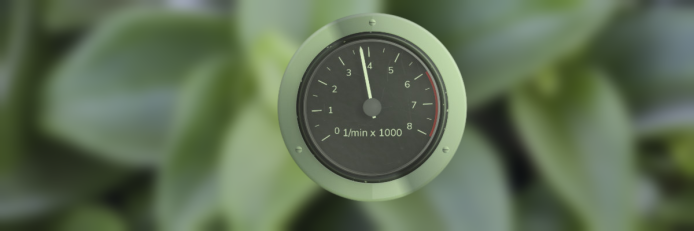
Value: 3750 rpm
